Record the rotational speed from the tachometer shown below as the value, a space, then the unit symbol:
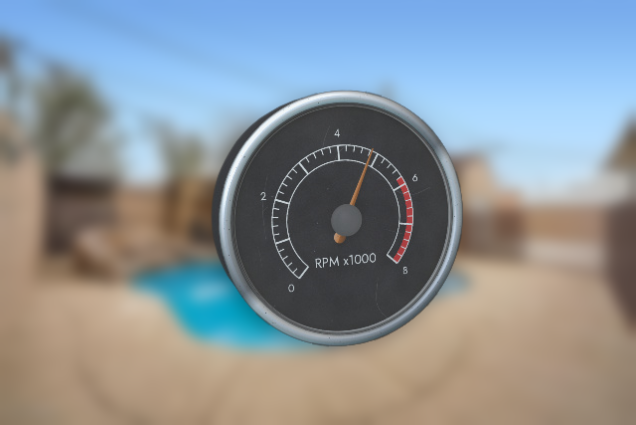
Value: 4800 rpm
